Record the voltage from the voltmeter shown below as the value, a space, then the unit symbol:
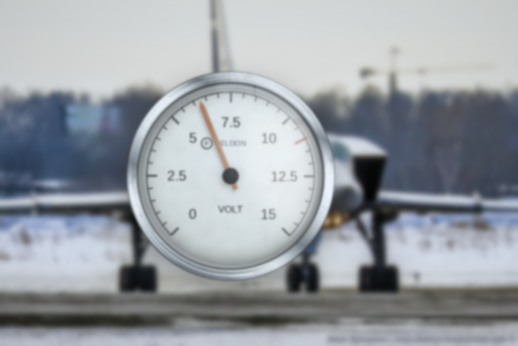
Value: 6.25 V
